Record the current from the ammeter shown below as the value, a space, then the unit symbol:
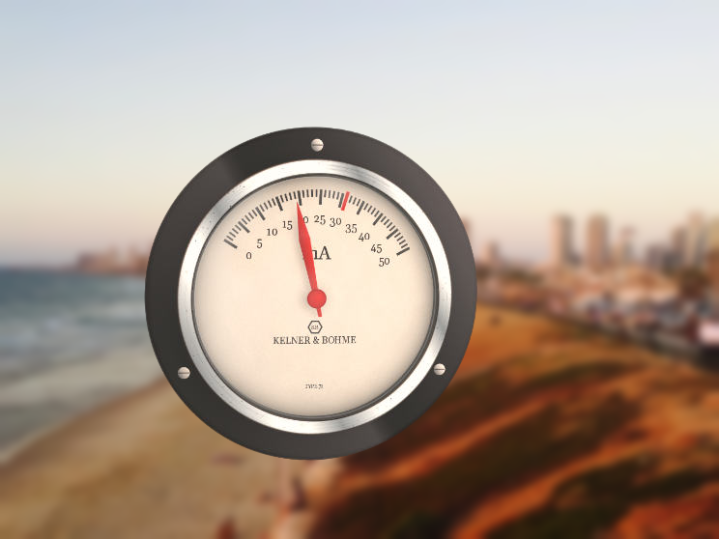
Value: 19 mA
